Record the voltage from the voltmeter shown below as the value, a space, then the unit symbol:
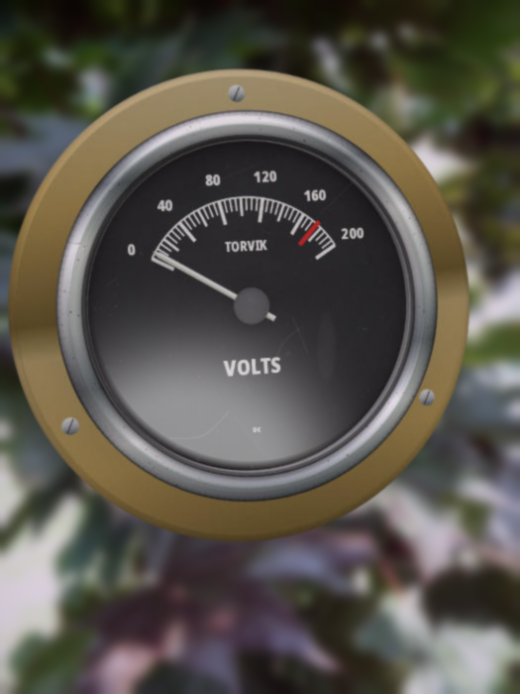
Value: 5 V
